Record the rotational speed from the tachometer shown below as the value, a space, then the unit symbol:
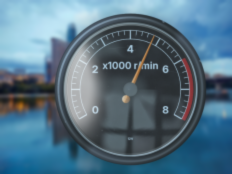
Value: 4800 rpm
